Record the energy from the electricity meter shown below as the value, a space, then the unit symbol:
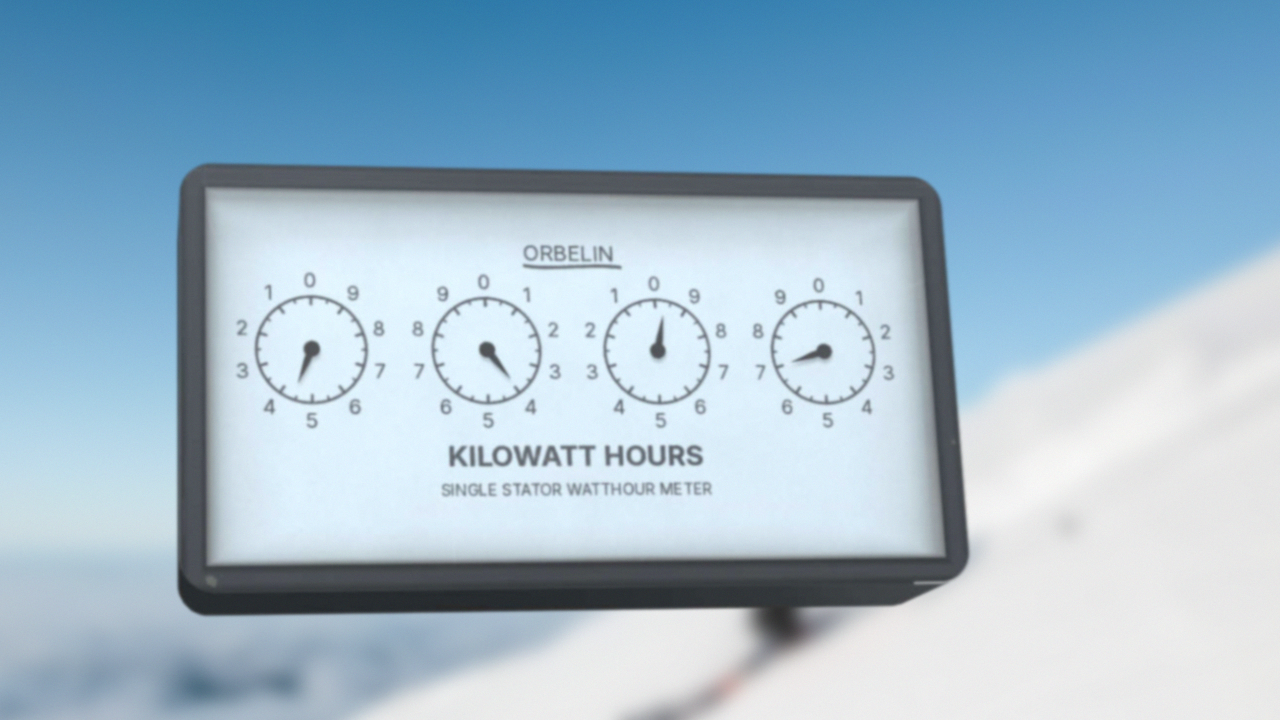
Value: 4397 kWh
